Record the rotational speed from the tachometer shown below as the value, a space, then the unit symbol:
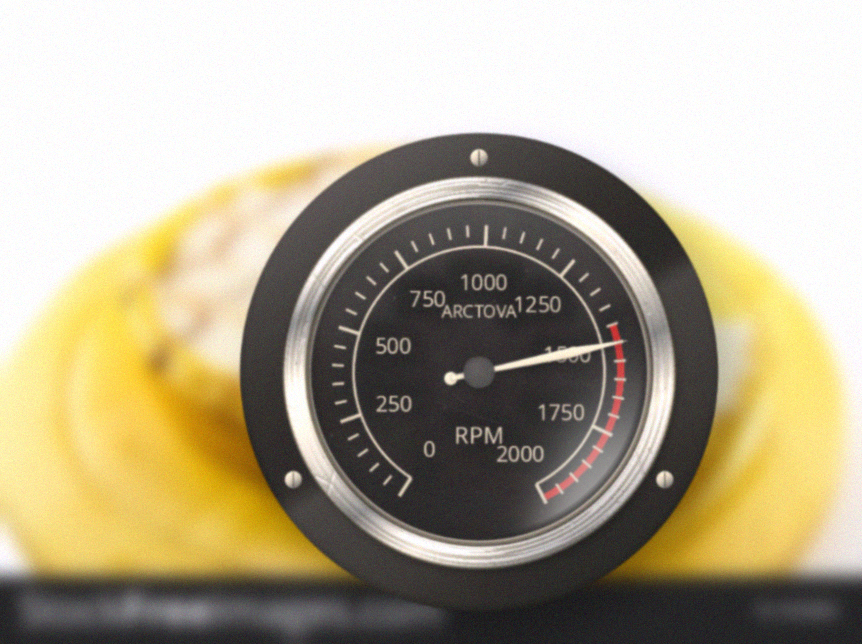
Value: 1500 rpm
